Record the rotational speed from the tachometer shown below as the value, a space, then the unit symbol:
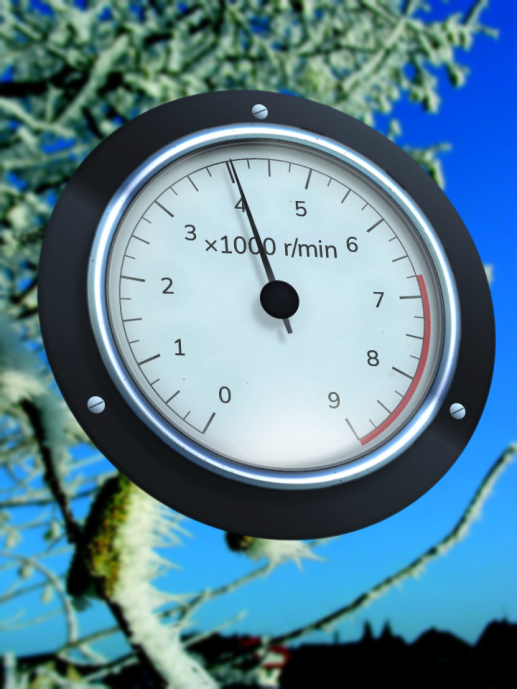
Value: 4000 rpm
